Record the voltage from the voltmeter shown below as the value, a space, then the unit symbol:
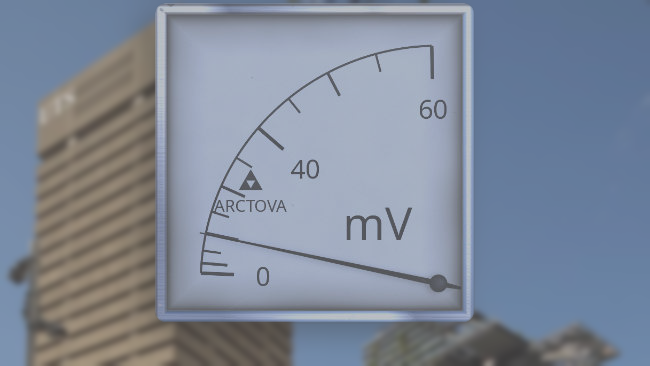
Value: 20 mV
